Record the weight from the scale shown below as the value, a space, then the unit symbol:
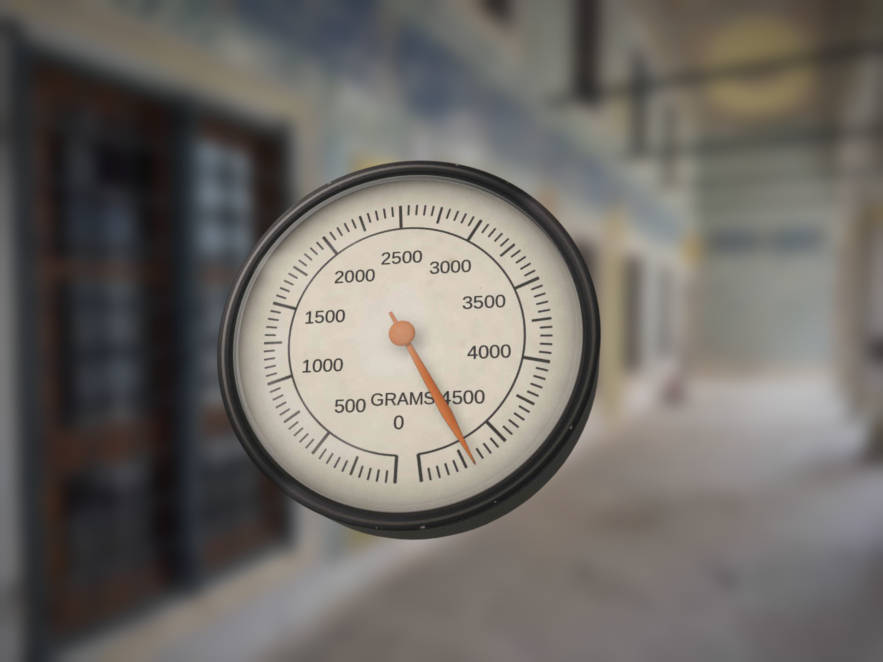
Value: 4700 g
